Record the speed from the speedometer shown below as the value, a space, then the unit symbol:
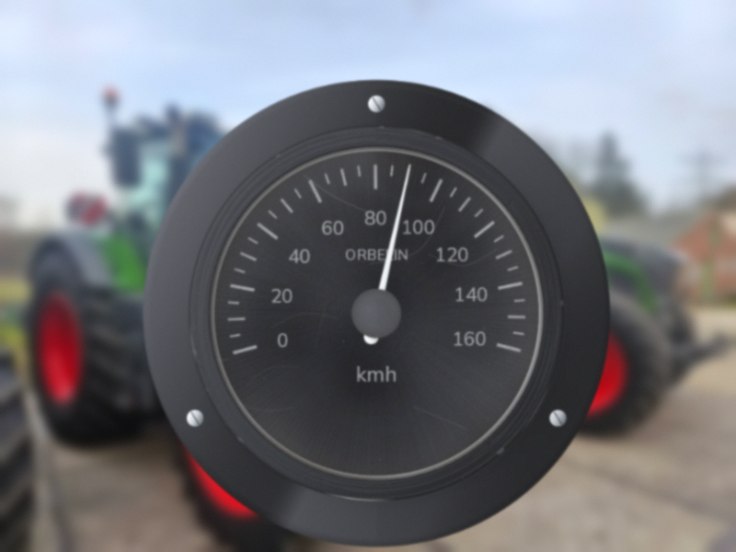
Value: 90 km/h
